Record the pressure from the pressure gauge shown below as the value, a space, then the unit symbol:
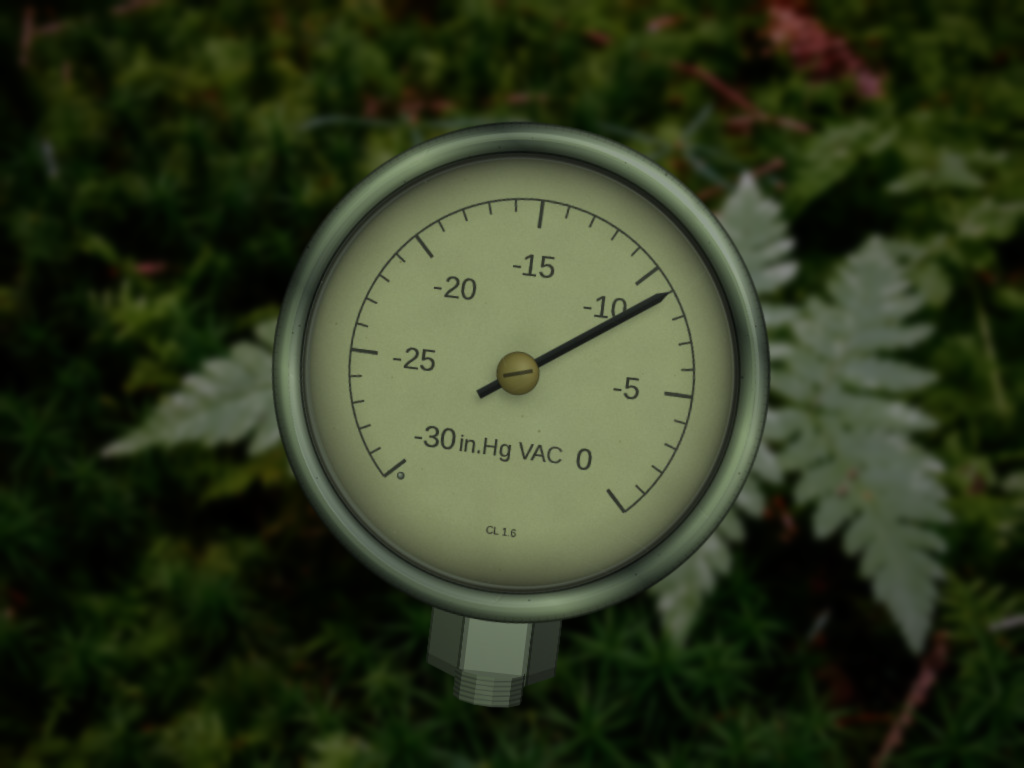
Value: -9 inHg
